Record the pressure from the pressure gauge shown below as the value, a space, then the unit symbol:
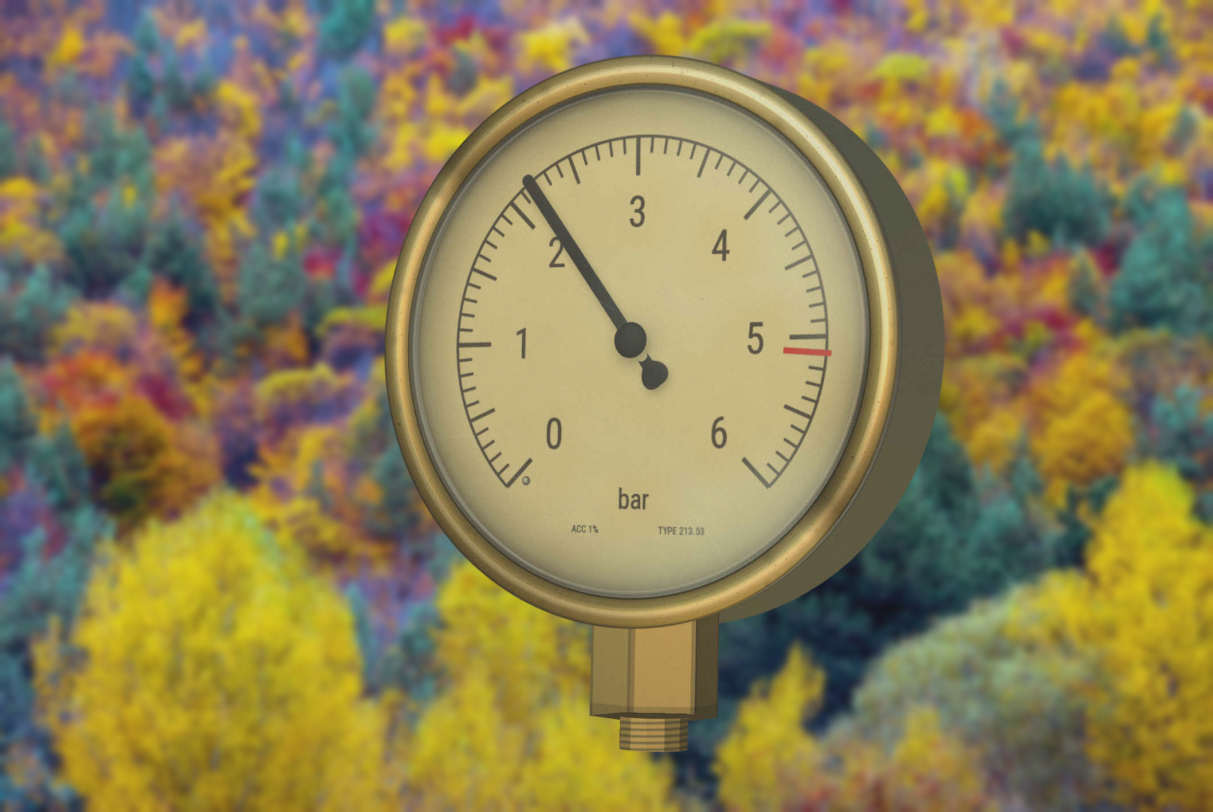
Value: 2.2 bar
